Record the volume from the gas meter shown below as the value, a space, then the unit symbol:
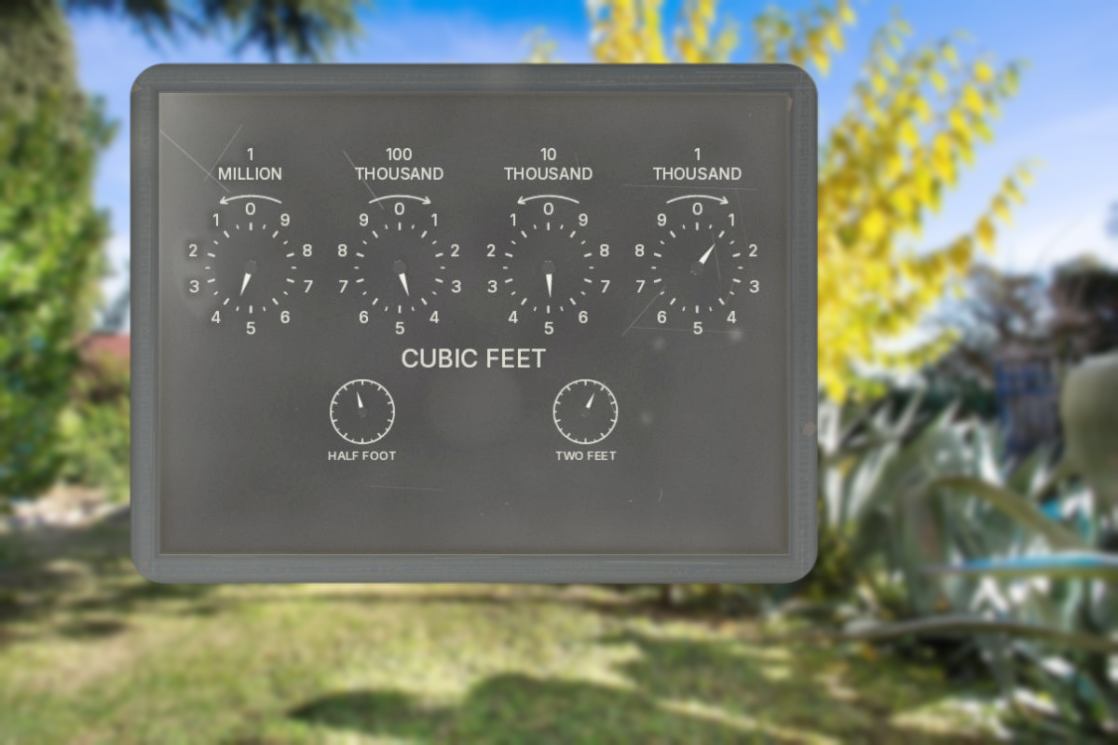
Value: 445100 ft³
